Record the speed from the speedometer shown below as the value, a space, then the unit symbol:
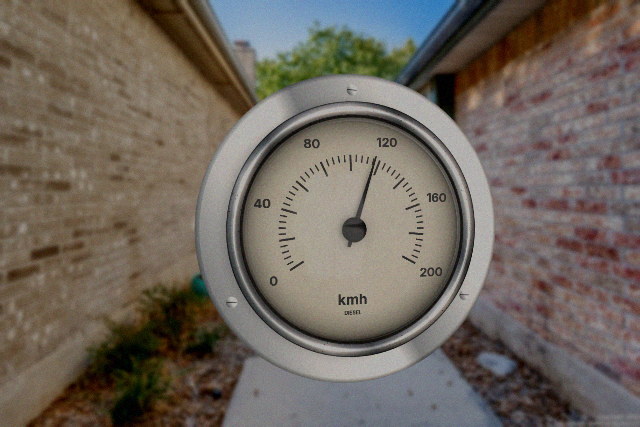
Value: 116 km/h
